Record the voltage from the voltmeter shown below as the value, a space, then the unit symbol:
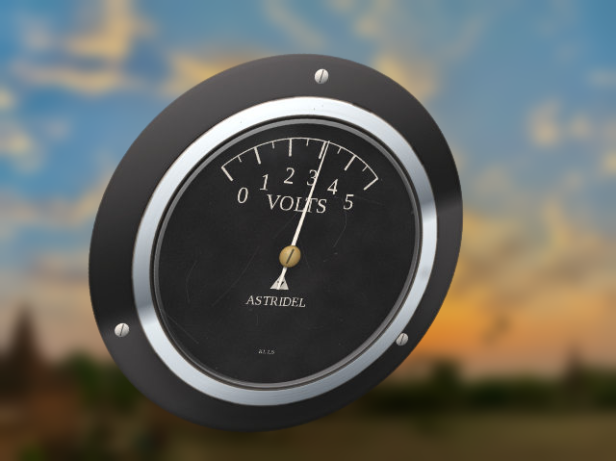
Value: 3 V
